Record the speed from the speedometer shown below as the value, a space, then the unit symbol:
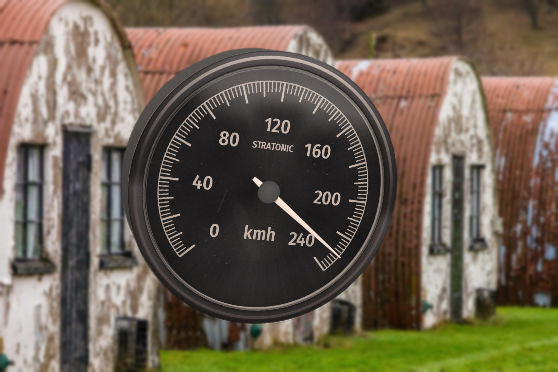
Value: 230 km/h
